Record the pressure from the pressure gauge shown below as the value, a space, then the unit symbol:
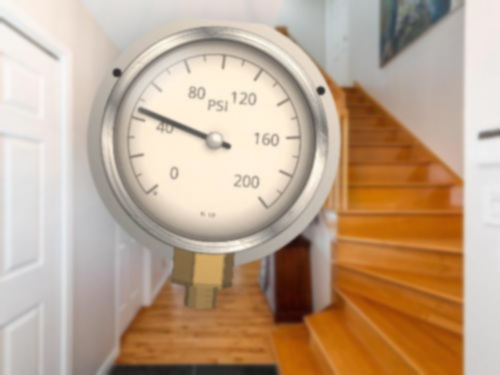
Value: 45 psi
